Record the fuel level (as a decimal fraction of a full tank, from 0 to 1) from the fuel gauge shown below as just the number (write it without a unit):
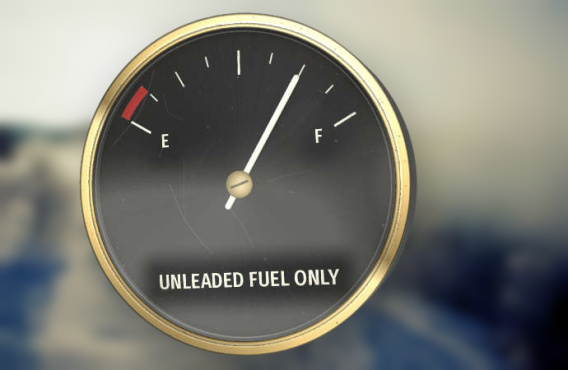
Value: 0.75
